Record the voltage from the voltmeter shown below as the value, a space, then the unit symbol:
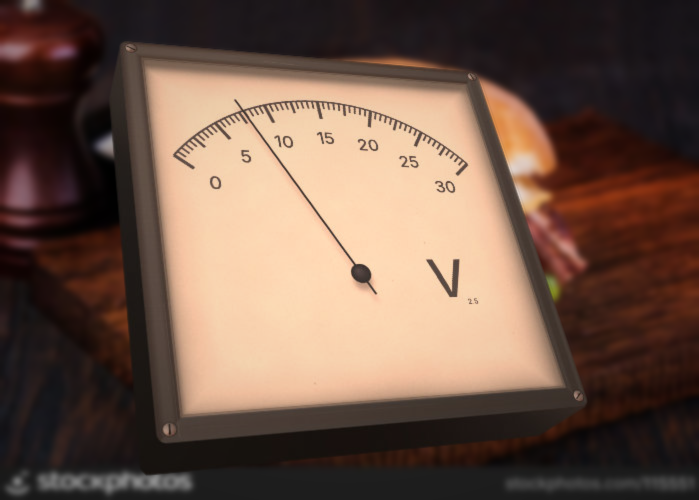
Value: 7.5 V
